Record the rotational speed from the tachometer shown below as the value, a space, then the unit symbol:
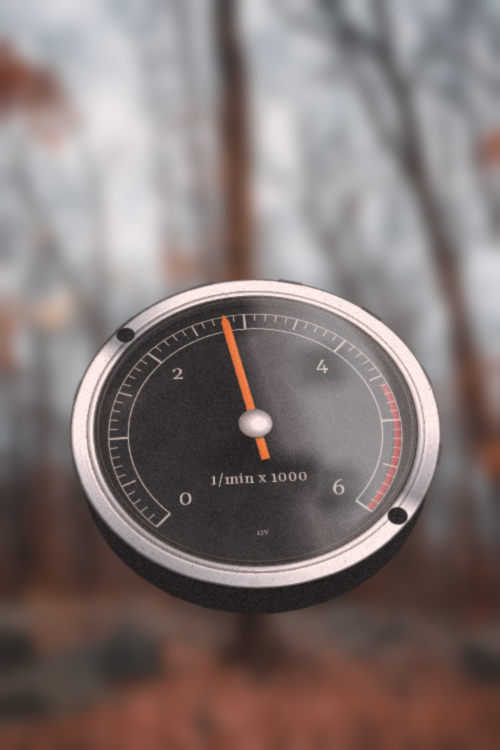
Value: 2800 rpm
